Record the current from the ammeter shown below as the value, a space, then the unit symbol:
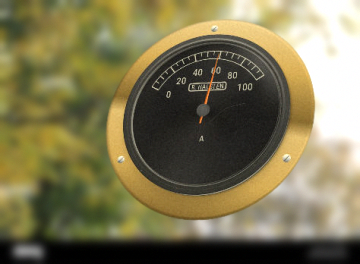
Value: 60 A
